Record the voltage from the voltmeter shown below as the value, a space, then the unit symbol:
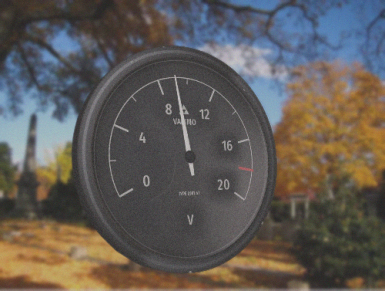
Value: 9 V
